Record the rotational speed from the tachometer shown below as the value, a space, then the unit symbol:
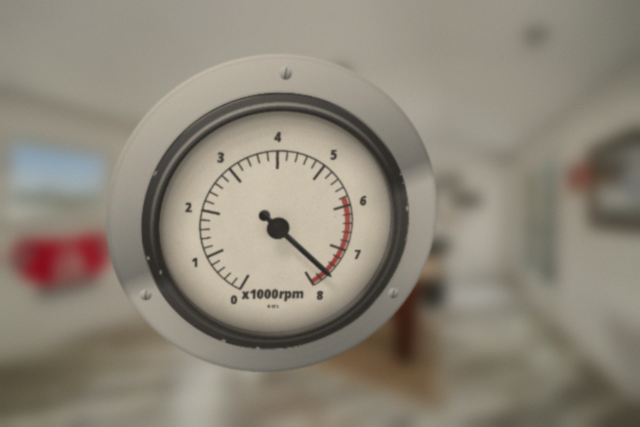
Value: 7600 rpm
